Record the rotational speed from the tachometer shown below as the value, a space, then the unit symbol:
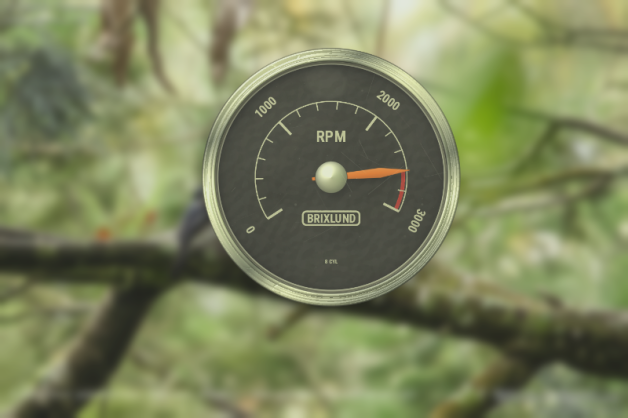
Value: 2600 rpm
